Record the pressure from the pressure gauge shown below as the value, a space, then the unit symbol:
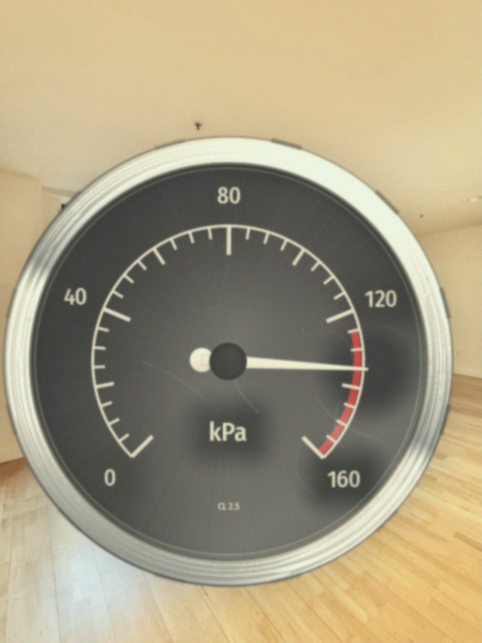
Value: 135 kPa
